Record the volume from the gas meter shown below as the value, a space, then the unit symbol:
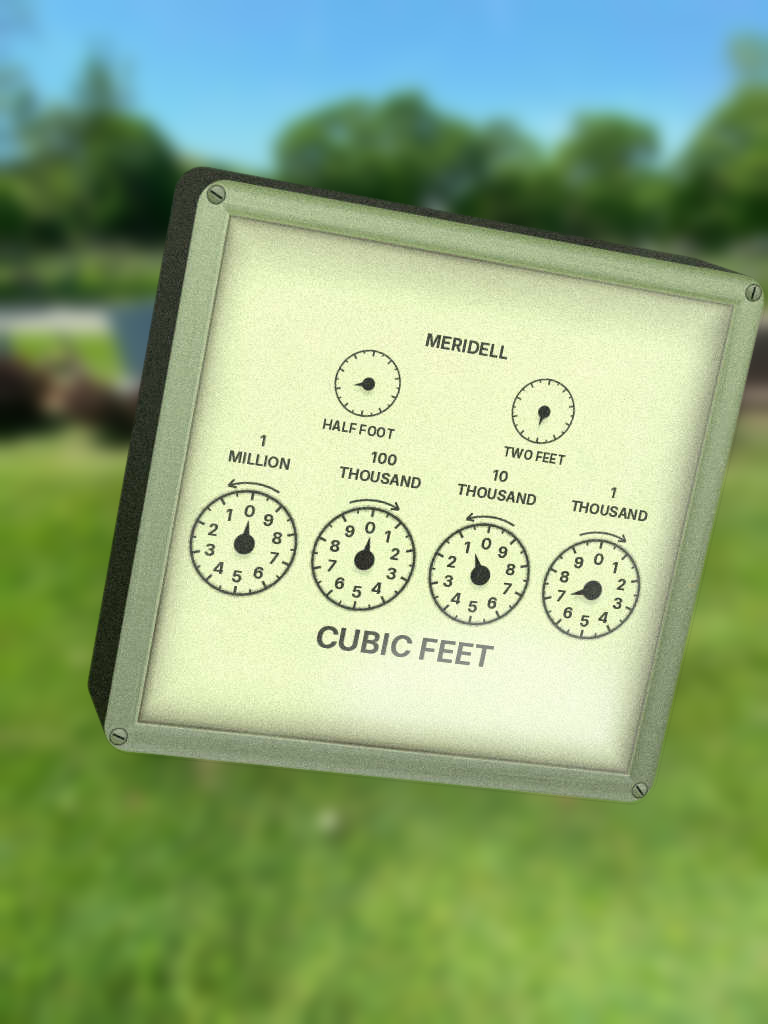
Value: 700 ft³
